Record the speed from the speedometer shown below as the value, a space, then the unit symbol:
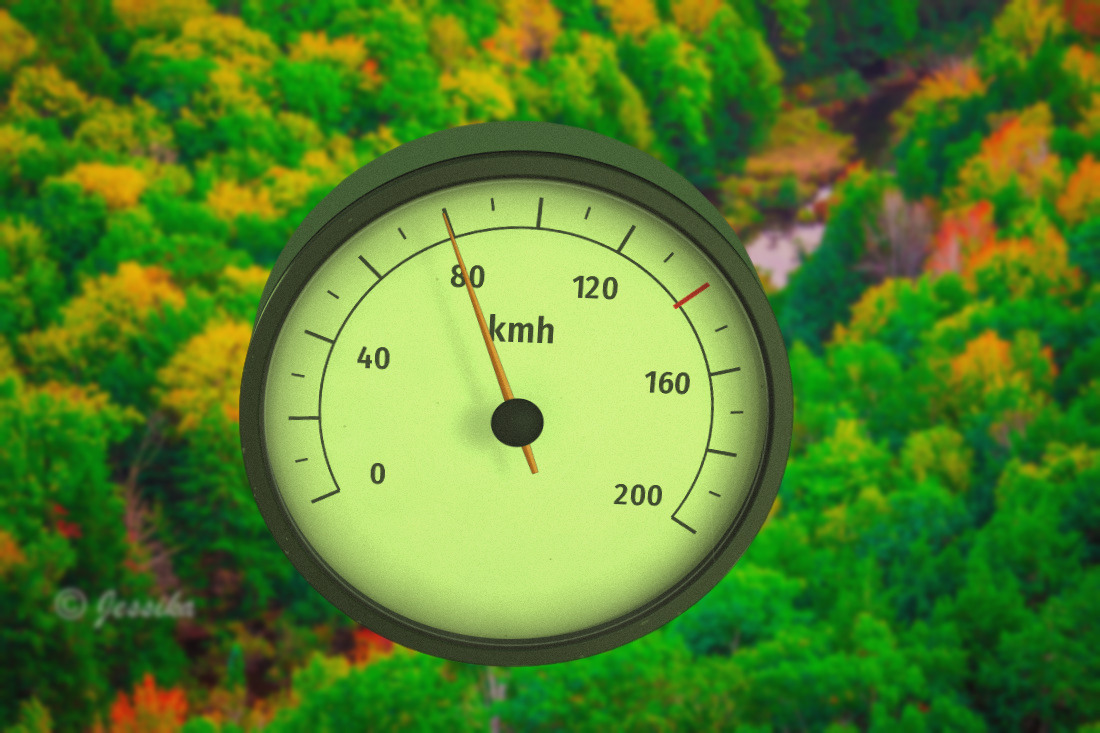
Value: 80 km/h
